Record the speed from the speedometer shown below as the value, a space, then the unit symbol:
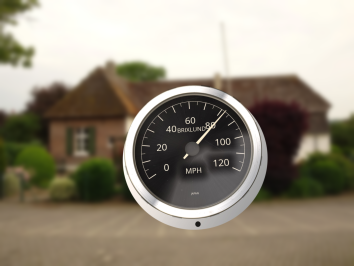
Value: 82.5 mph
